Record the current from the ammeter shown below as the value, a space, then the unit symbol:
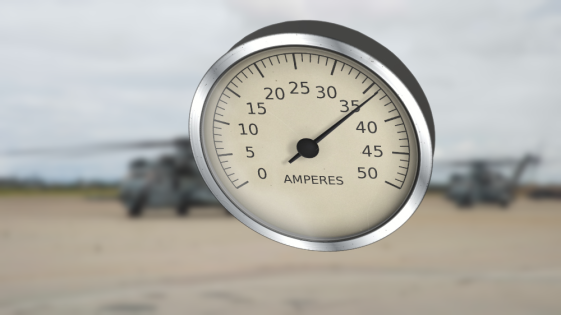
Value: 36 A
